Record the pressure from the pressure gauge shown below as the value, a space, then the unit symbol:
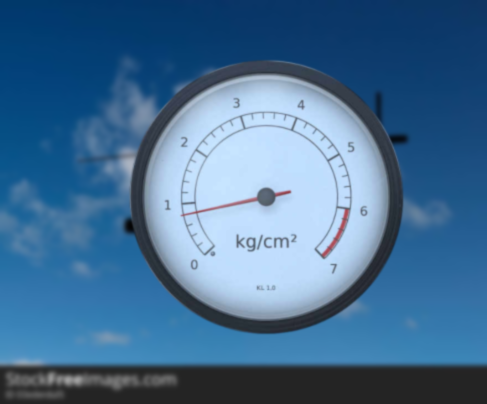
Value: 0.8 kg/cm²
